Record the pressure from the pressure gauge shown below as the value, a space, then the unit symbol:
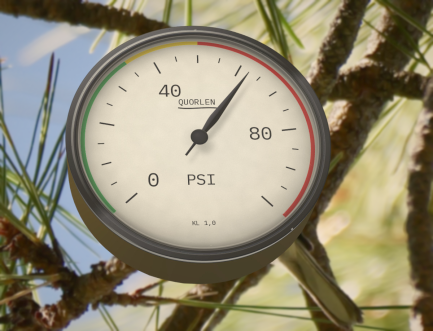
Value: 62.5 psi
